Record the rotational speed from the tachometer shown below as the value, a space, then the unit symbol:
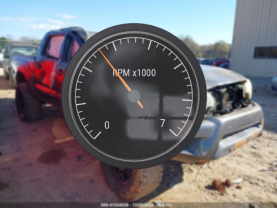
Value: 2600 rpm
